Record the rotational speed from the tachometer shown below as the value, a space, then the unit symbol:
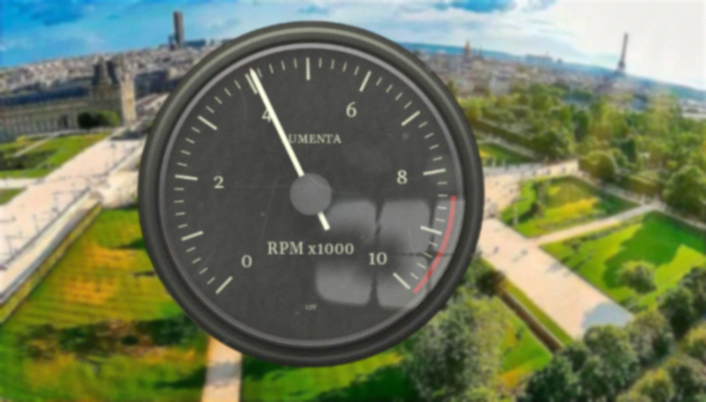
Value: 4100 rpm
